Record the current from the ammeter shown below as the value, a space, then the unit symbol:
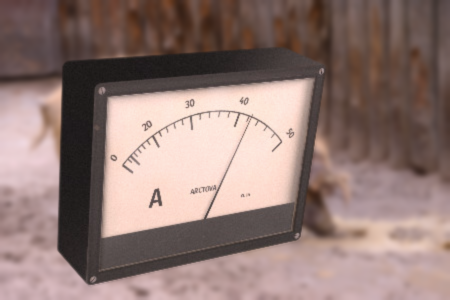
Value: 42 A
